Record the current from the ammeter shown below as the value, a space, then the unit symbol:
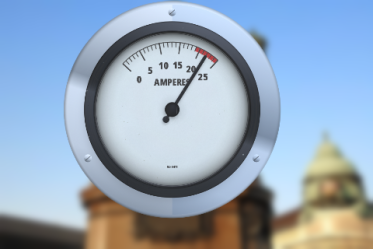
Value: 22 A
